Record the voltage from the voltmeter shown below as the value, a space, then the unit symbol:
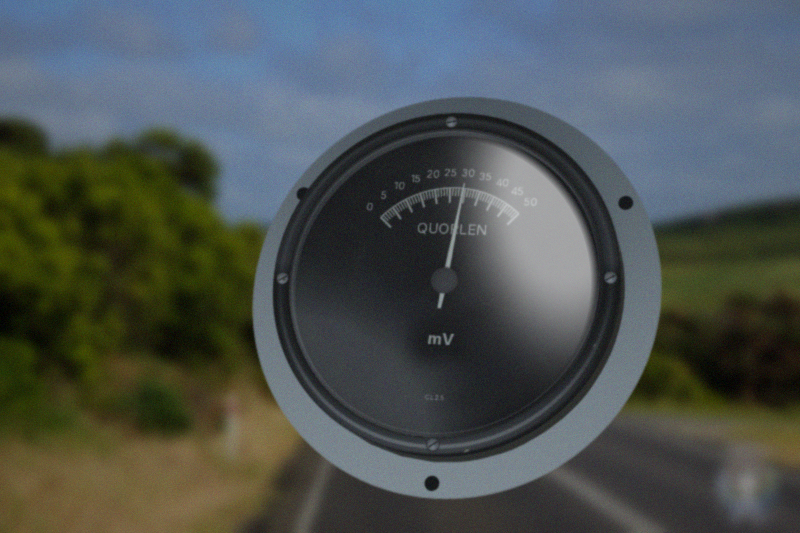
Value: 30 mV
